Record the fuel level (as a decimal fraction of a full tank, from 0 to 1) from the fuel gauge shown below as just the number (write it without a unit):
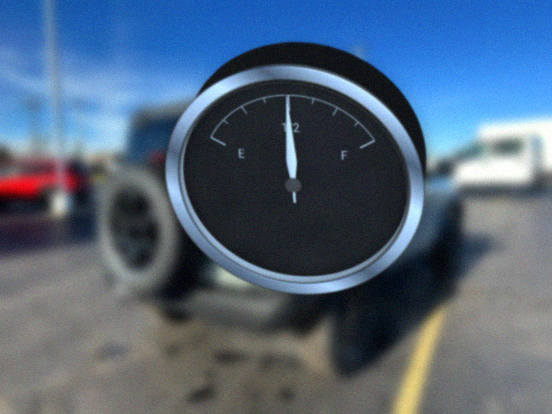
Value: 0.5
